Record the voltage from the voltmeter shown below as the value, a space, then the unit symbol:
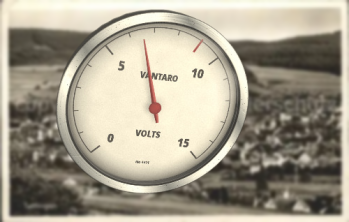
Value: 6.5 V
